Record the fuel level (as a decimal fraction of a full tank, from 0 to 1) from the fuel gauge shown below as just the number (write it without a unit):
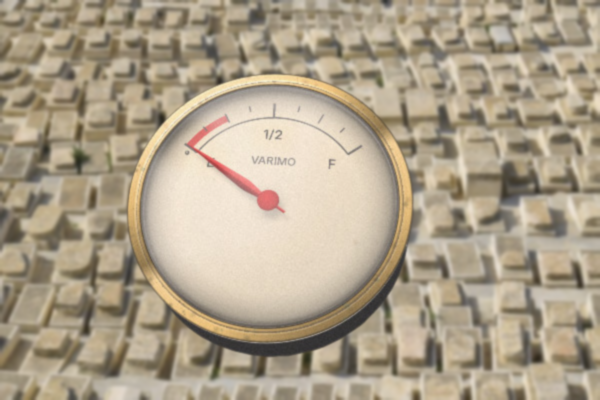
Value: 0
